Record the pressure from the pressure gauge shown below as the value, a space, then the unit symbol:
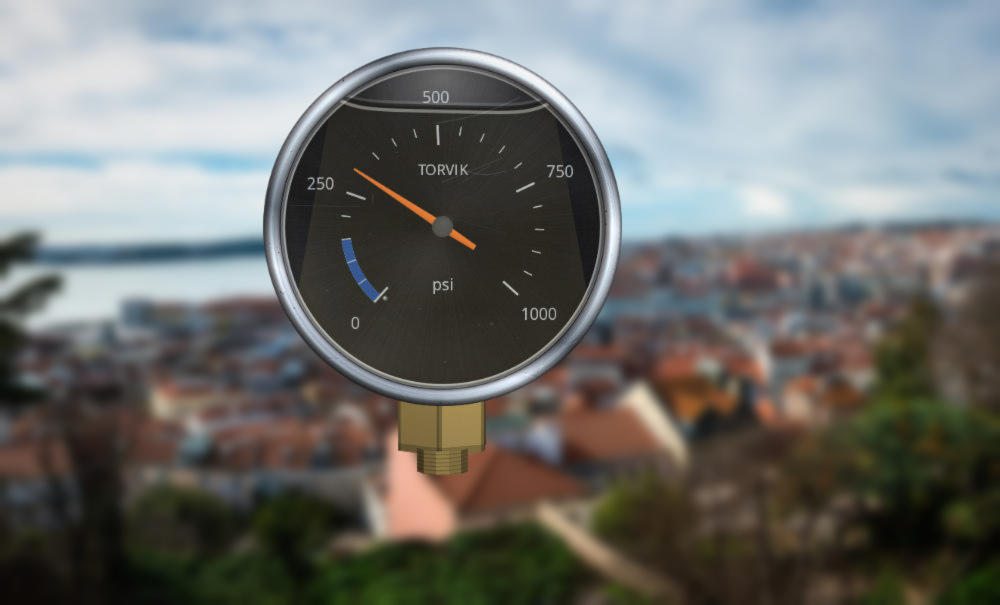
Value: 300 psi
